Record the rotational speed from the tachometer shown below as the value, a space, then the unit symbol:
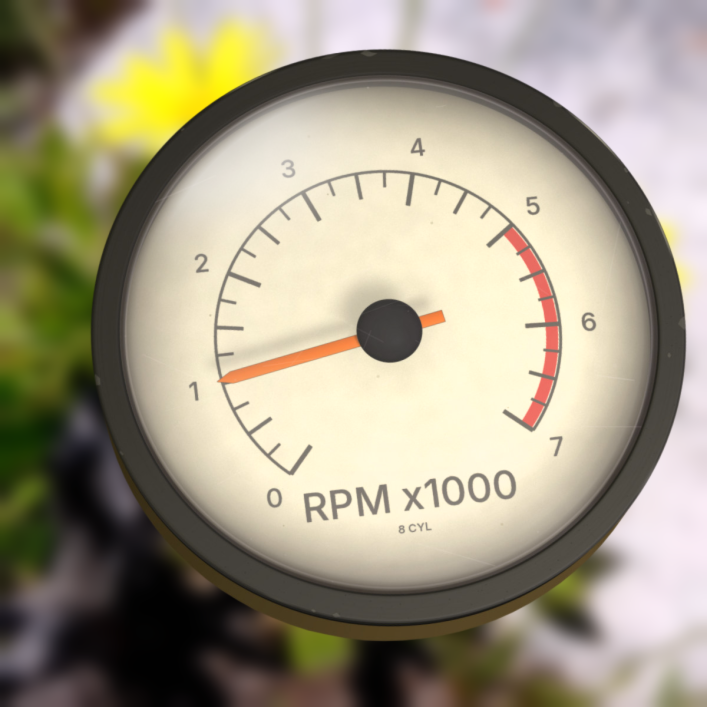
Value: 1000 rpm
